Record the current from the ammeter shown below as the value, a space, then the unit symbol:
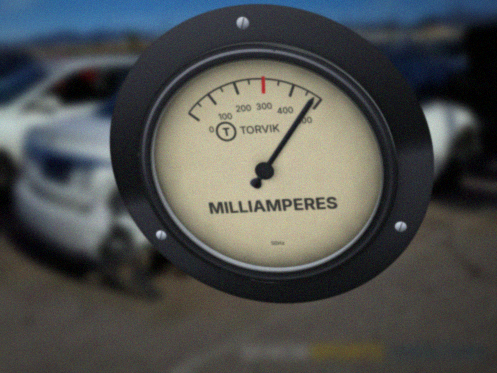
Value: 475 mA
